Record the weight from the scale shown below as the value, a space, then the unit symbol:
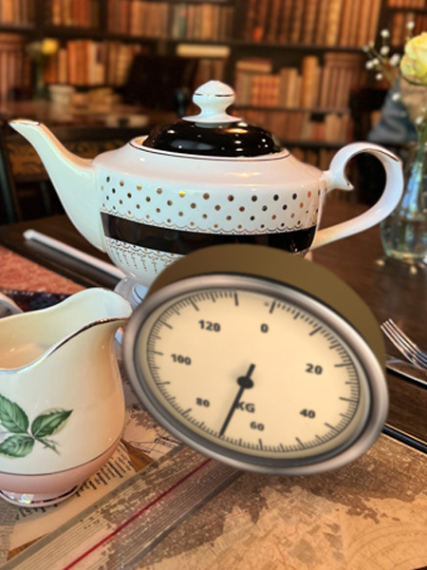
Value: 70 kg
